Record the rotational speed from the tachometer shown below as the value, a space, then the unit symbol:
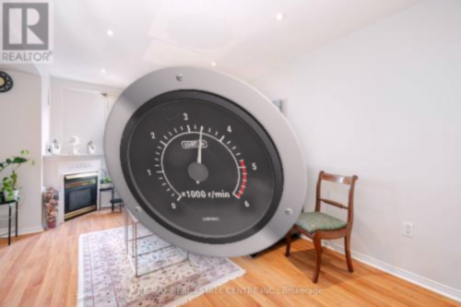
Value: 3400 rpm
